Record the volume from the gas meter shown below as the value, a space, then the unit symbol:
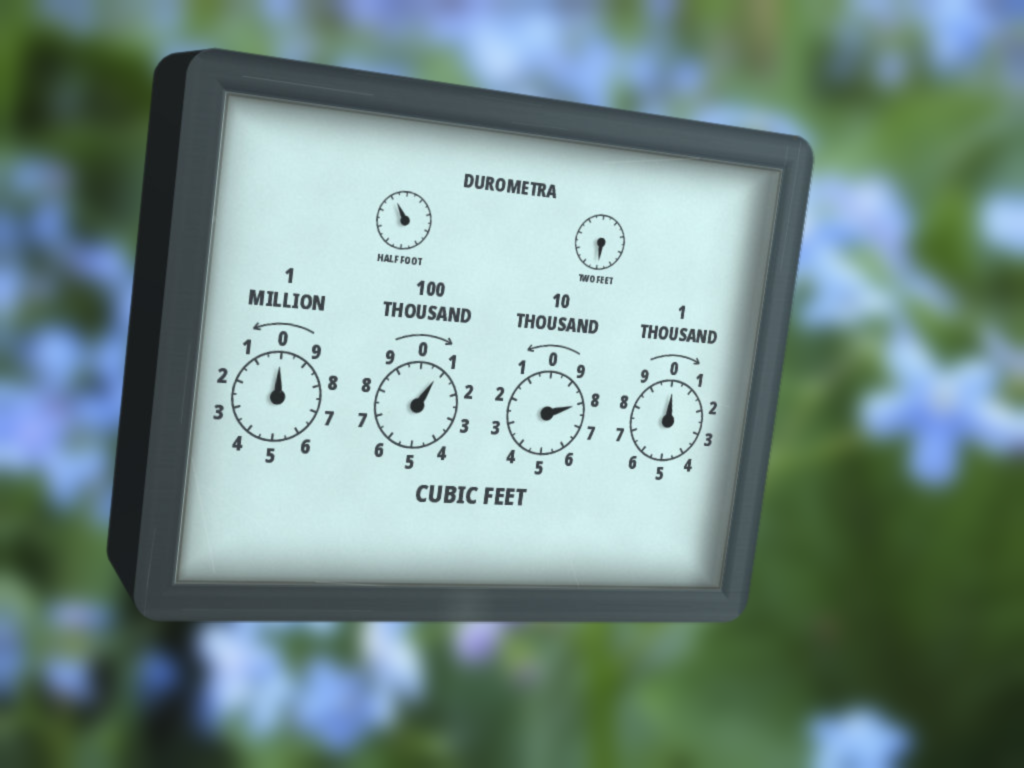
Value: 8000 ft³
